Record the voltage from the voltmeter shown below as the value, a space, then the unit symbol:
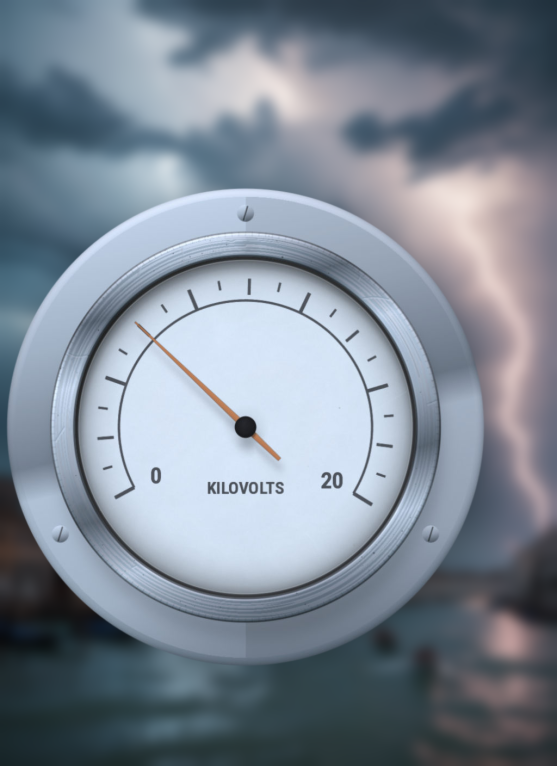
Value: 6 kV
